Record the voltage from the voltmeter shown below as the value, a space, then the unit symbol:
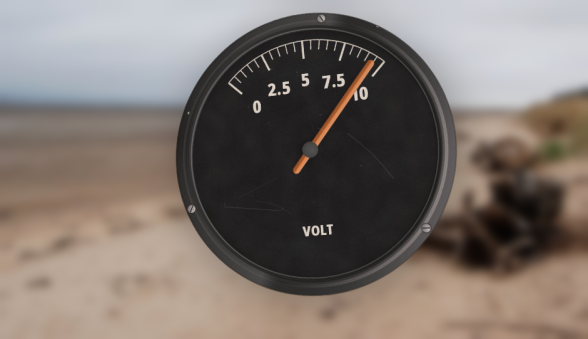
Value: 9.5 V
